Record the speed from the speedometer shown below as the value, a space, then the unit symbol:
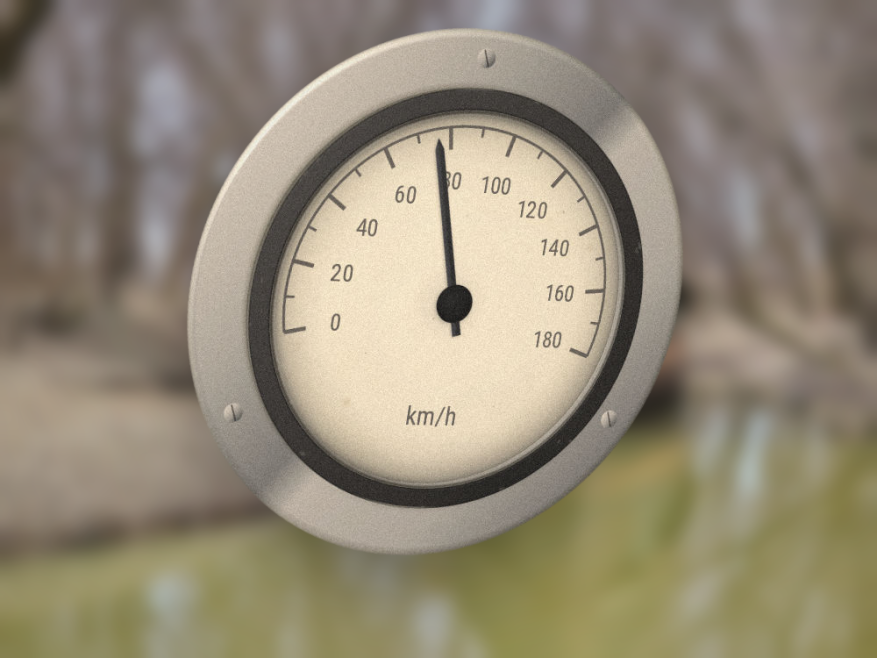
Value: 75 km/h
